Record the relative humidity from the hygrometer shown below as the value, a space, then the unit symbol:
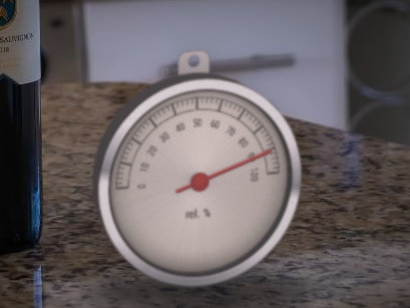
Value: 90 %
